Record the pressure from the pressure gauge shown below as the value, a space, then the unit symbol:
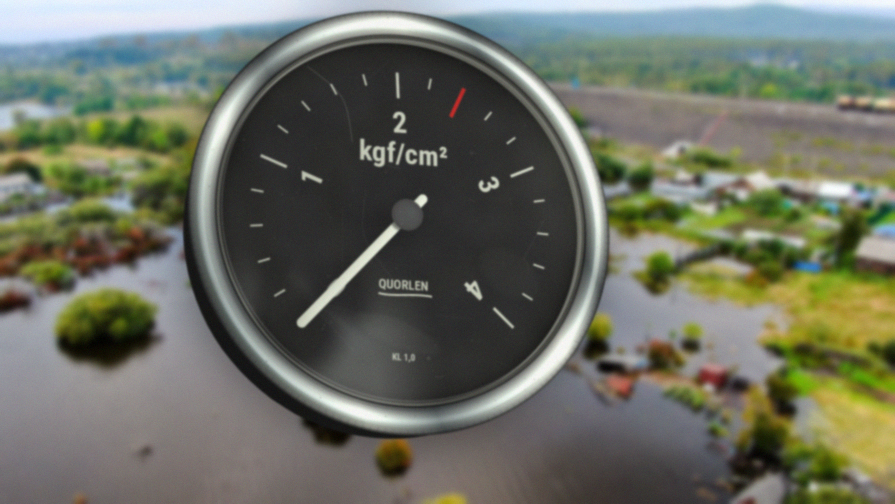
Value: 0 kg/cm²
